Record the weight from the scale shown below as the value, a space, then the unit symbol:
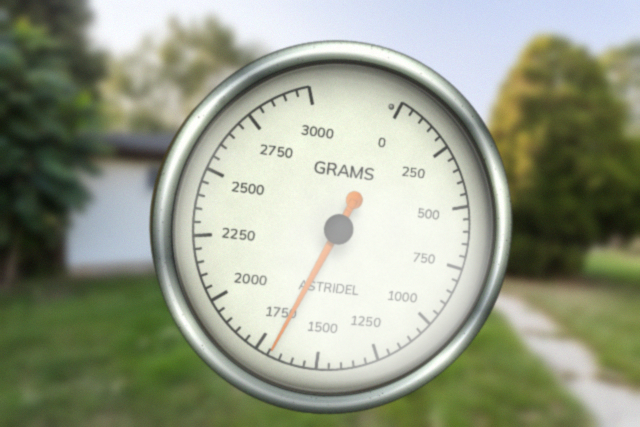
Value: 1700 g
